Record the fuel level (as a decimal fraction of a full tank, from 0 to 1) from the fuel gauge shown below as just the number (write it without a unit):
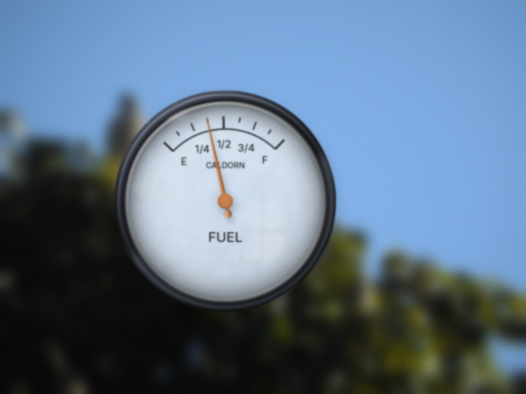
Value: 0.375
